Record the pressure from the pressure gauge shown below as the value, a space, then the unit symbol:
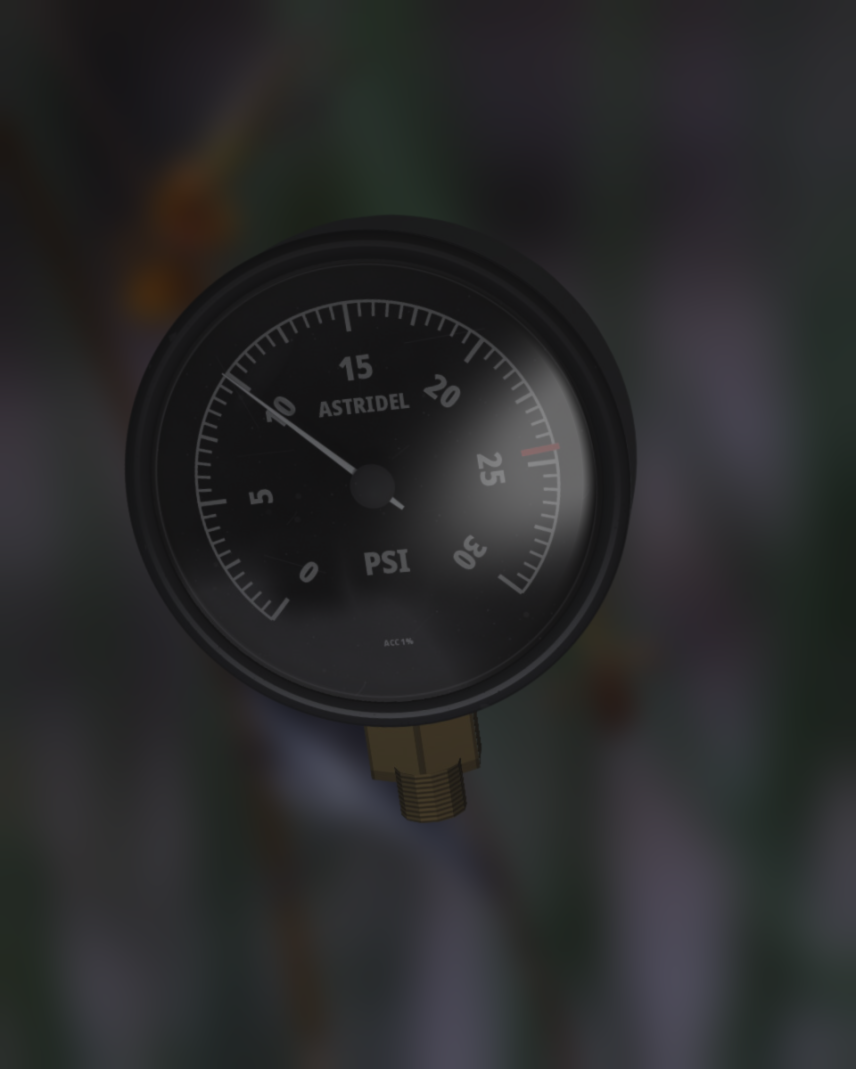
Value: 10 psi
